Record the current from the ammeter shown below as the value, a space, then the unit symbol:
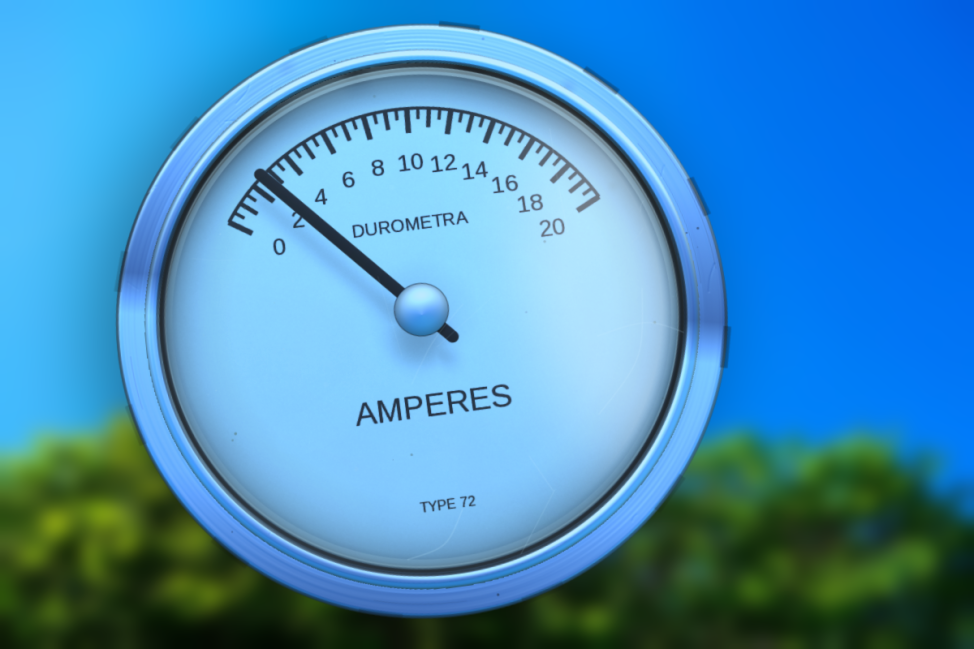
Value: 2.5 A
